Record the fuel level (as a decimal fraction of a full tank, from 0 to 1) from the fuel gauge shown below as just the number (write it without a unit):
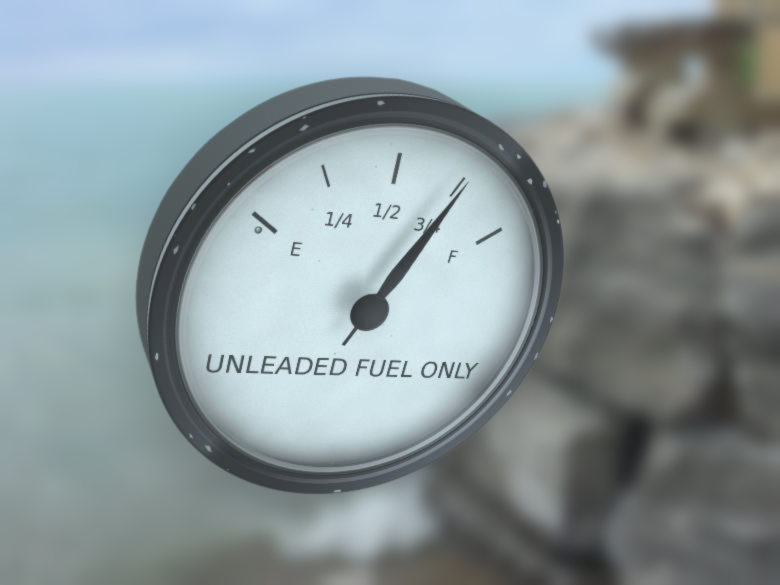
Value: 0.75
